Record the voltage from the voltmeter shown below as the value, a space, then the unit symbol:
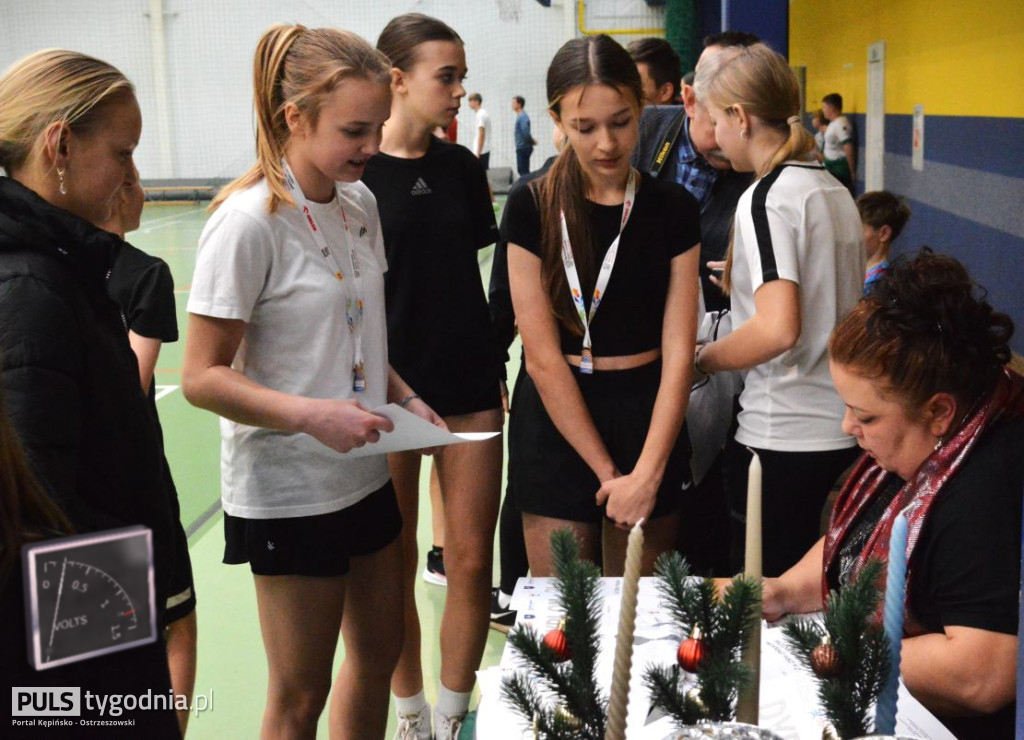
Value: 0.2 V
